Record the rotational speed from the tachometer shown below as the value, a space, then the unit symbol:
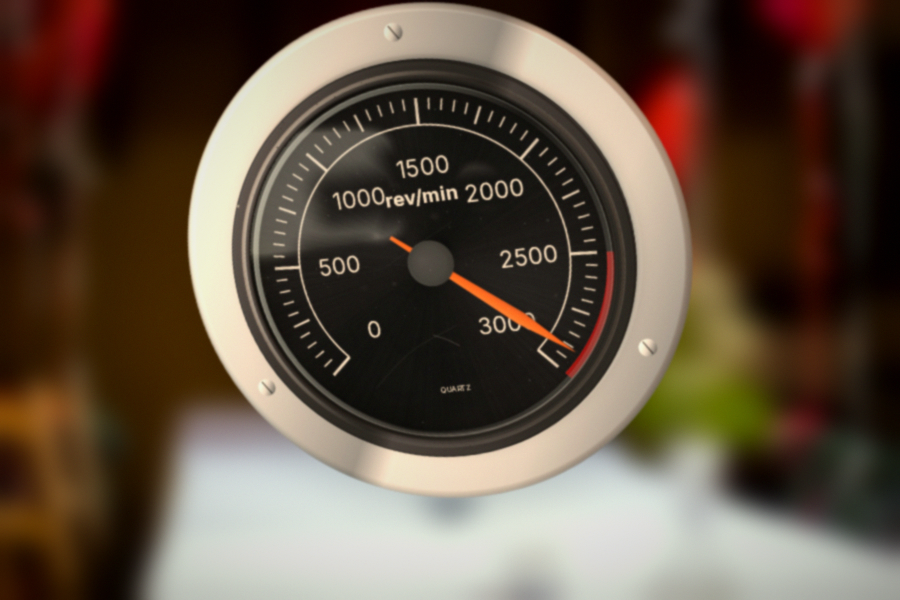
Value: 2900 rpm
